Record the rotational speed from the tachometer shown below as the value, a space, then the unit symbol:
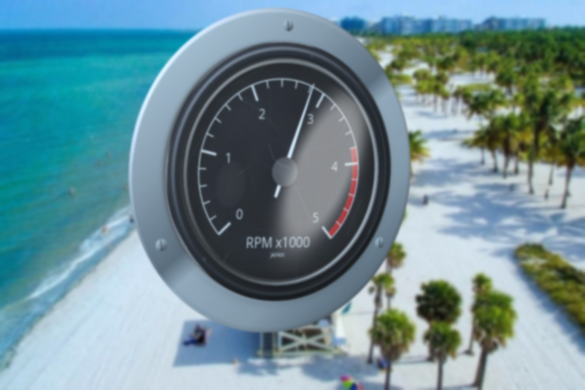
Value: 2800 rpm
